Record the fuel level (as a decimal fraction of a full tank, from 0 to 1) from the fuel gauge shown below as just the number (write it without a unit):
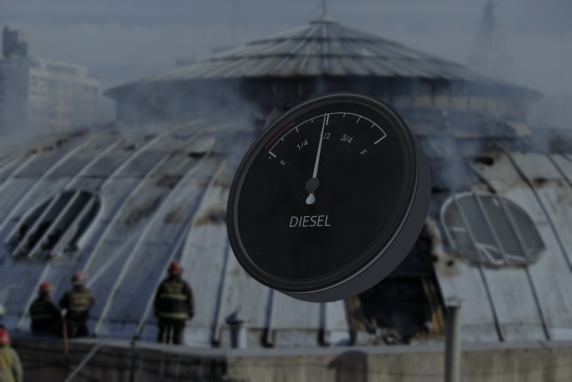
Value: 0.5
